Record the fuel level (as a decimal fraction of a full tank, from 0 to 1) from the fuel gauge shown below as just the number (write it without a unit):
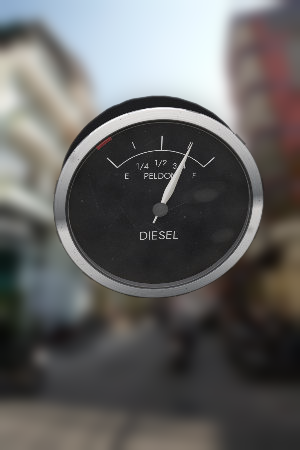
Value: 0.75
